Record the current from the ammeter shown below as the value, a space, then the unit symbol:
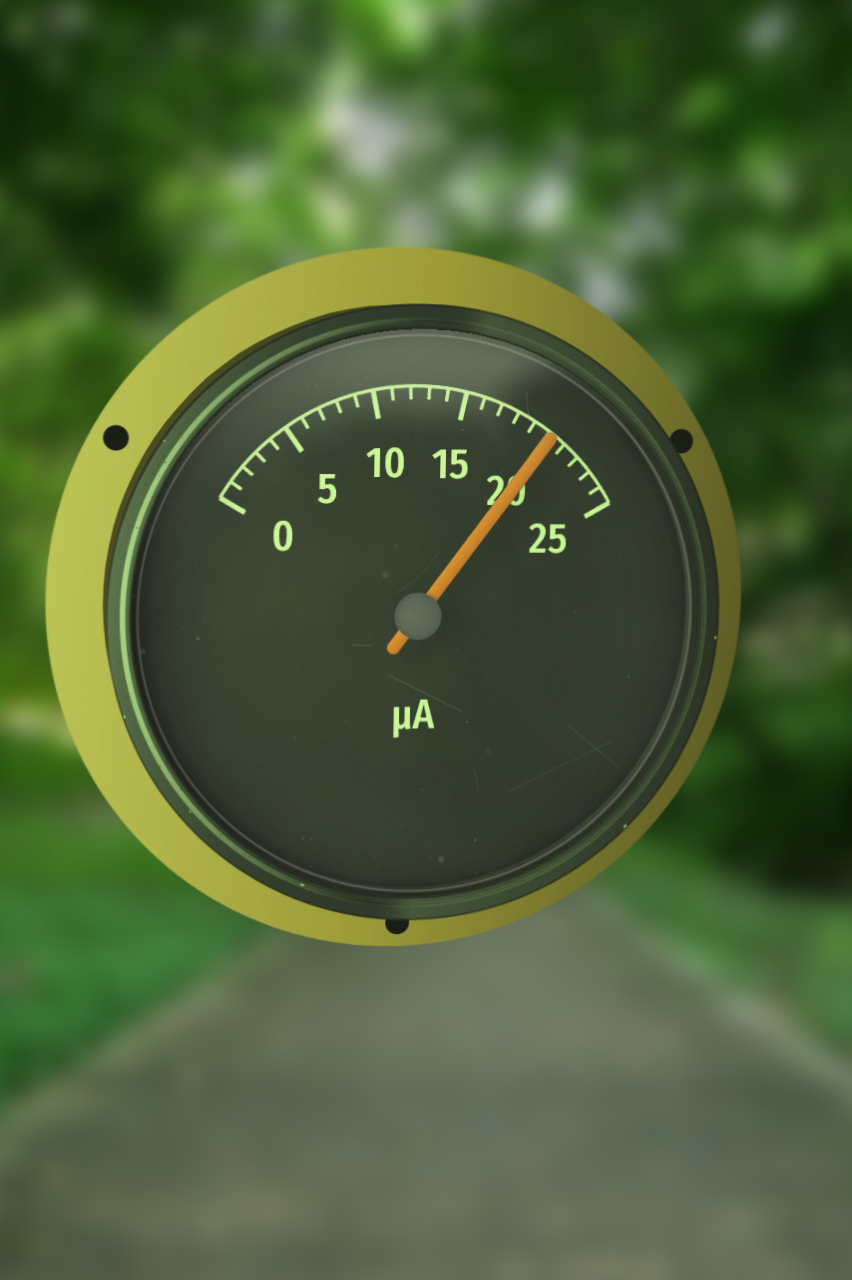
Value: 20 µA
